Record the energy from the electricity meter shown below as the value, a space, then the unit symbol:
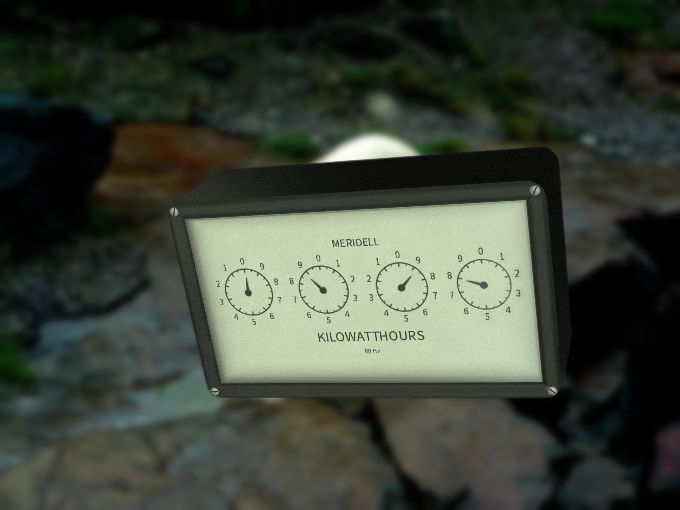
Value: 9888 kWh
